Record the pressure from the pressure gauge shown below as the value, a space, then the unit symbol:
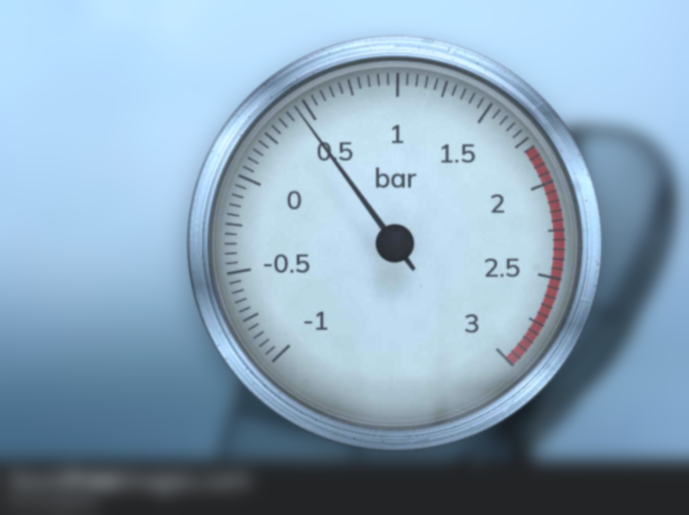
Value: 0.45 bar
